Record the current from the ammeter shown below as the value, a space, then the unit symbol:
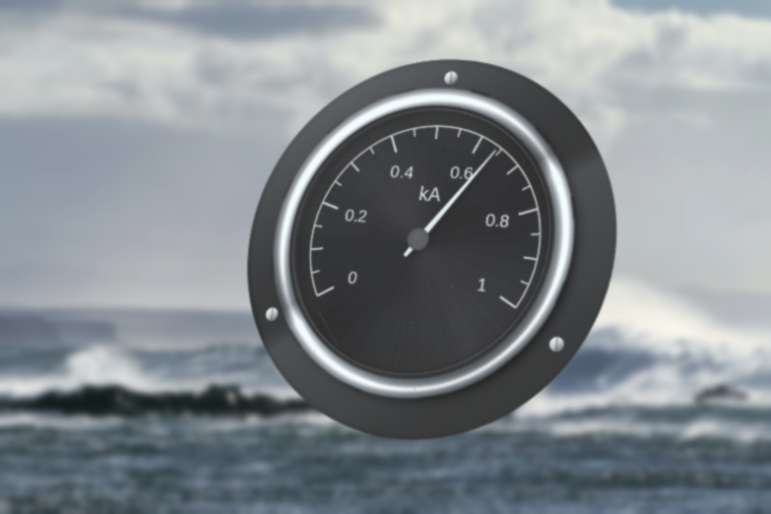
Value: 0.65 kA
